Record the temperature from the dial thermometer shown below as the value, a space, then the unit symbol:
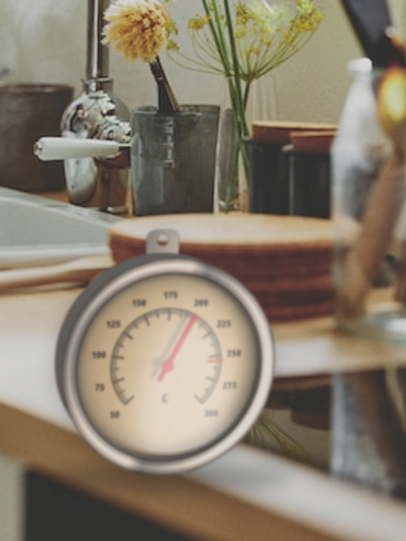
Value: 200 °C
